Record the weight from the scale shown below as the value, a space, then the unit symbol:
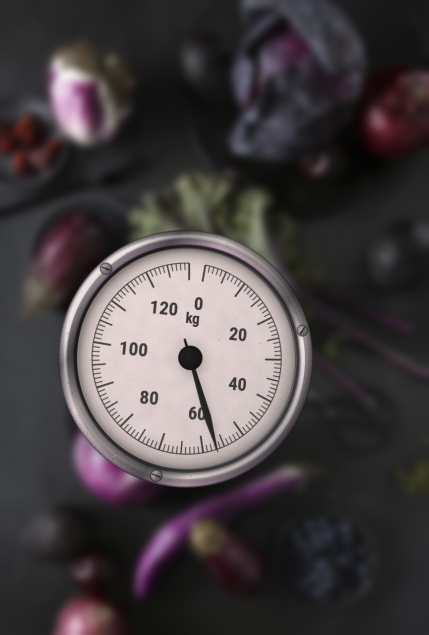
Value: 57 kg
